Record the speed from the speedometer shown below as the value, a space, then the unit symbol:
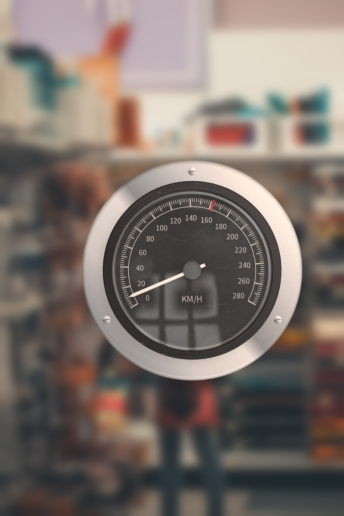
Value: 10 km/h
